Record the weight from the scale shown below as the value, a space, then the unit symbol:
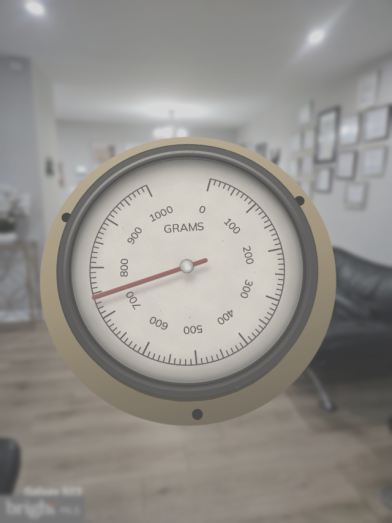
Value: 740 g
